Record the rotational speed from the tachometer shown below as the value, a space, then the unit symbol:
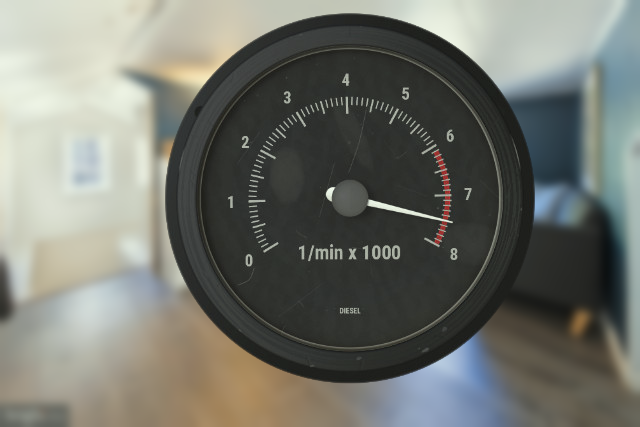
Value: 7500 rpm
